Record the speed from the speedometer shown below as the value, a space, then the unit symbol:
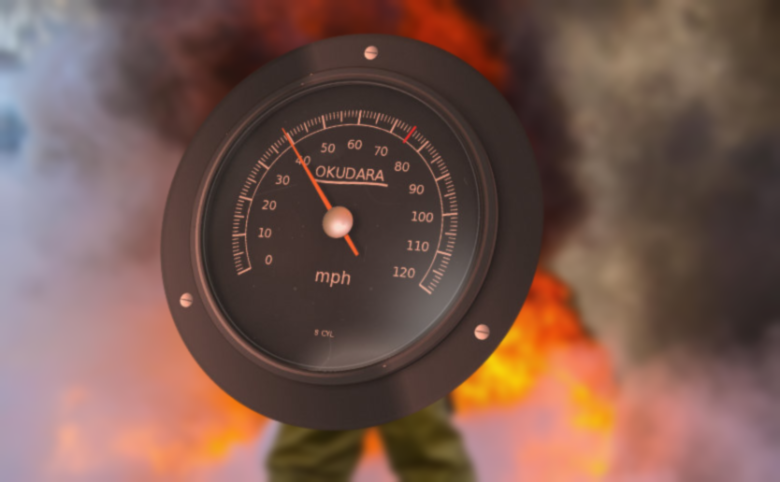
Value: 40 mph
